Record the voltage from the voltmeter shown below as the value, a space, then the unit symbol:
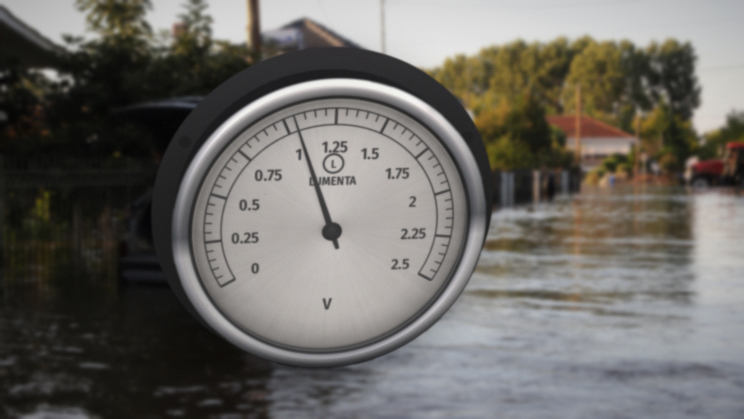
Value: 1.05 V
